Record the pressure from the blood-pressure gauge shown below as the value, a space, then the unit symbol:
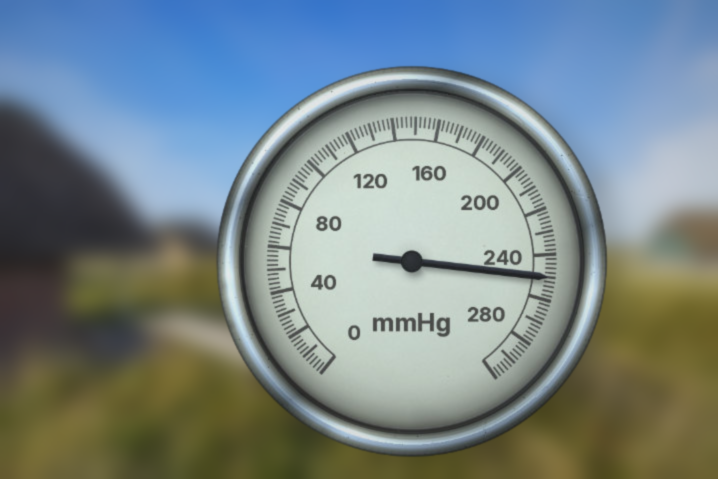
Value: 250 mmHg
